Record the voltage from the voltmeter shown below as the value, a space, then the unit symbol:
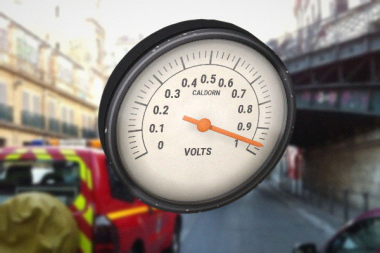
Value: 0.96 V
